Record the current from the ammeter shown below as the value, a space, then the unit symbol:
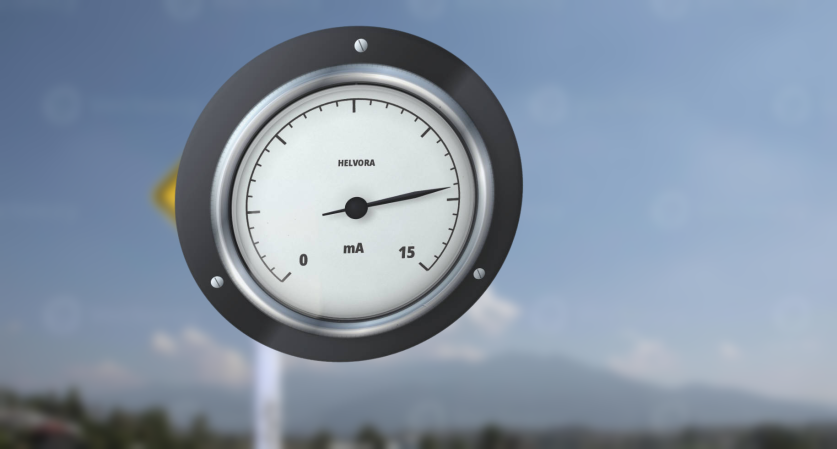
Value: 12 mA
